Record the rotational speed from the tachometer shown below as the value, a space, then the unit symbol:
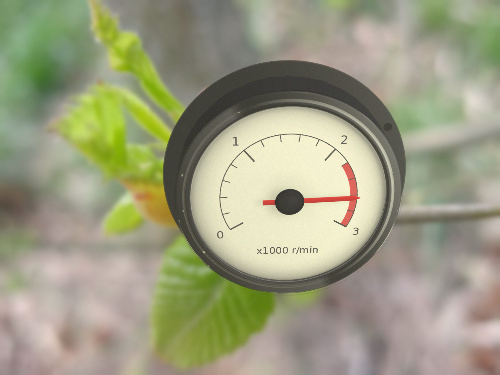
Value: 2600 rpm
